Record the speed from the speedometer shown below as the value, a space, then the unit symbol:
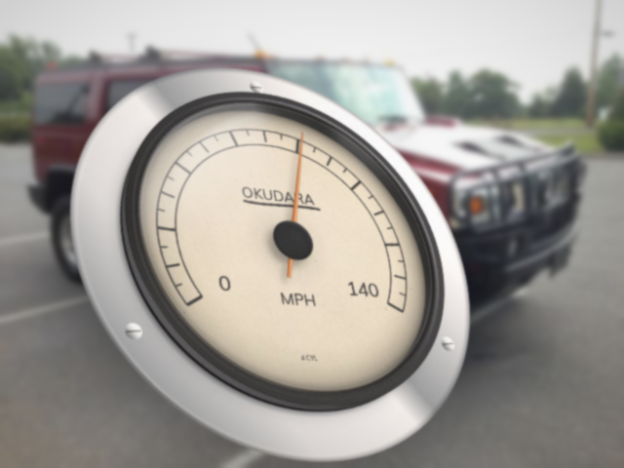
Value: 80 mph
